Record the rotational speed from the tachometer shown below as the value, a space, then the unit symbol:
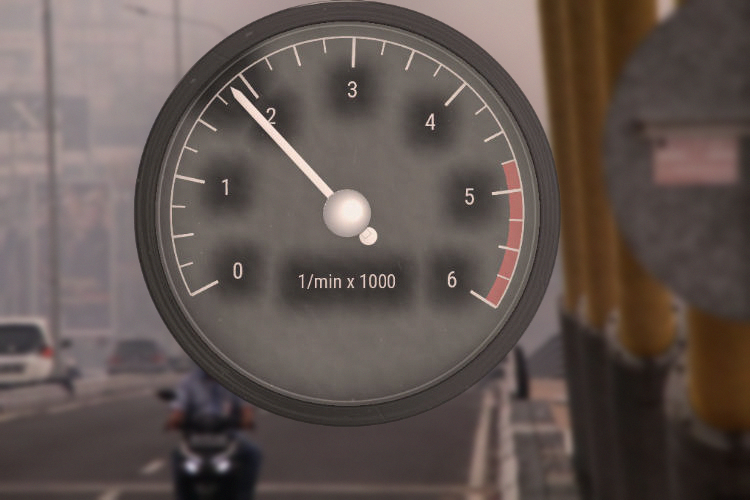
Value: 1875 rpm
